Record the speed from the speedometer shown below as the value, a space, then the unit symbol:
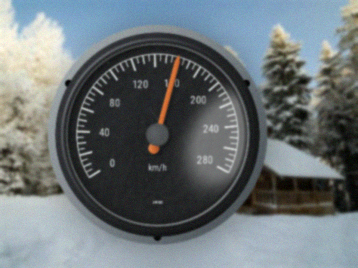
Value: 160 km/h
